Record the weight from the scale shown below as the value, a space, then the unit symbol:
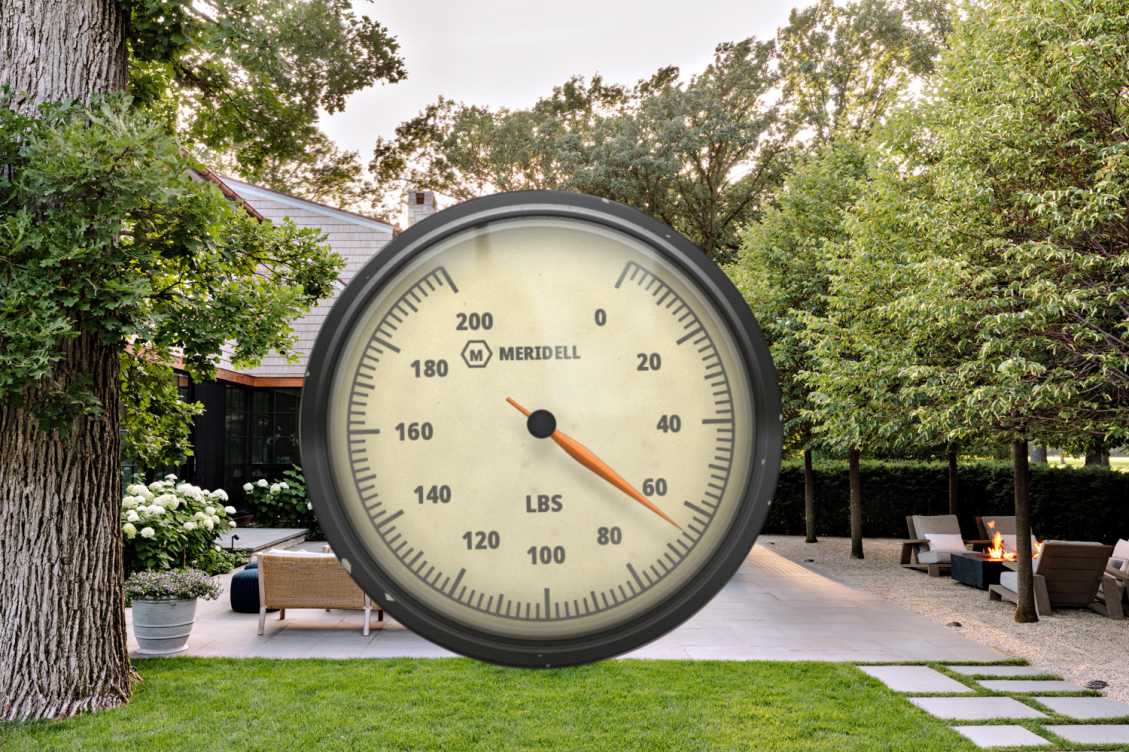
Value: 66 lb
